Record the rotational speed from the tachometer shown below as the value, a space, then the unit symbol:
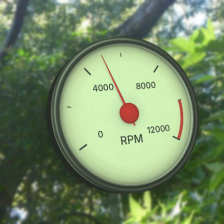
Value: 5000 rpm
